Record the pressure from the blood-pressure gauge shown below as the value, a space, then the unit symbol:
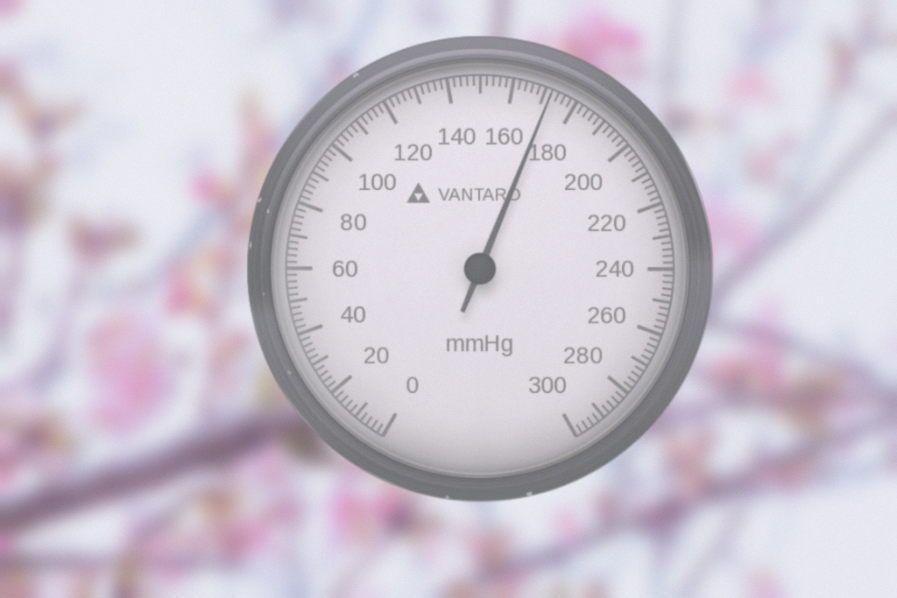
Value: 172 mmHg
